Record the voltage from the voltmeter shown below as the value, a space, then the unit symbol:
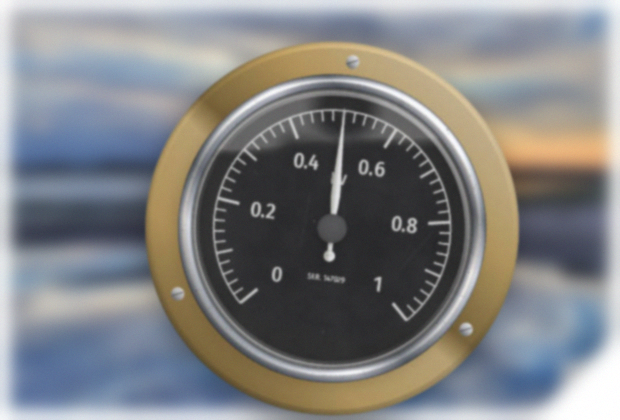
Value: 0.5 kV
